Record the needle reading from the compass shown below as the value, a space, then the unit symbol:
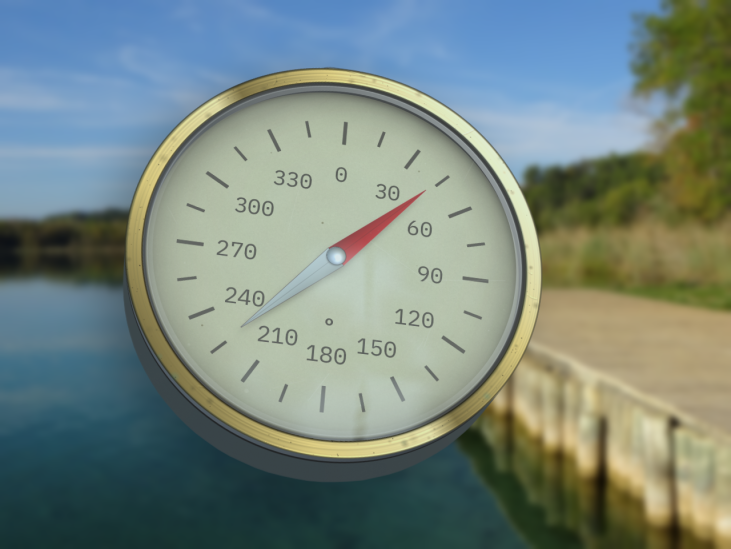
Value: 45 °
